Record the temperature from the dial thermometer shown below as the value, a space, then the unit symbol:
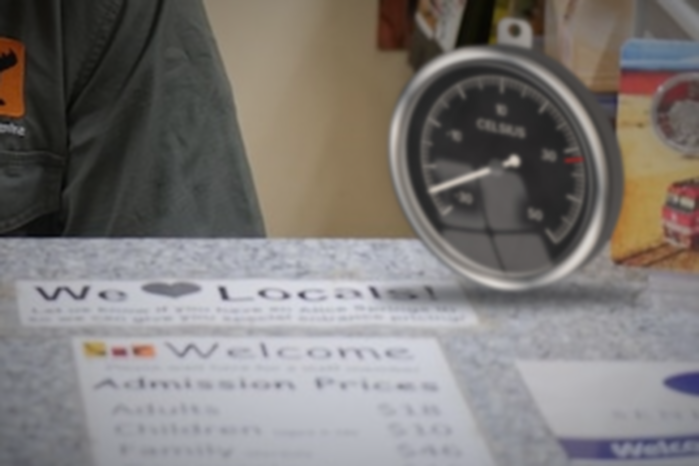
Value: -25 °C
